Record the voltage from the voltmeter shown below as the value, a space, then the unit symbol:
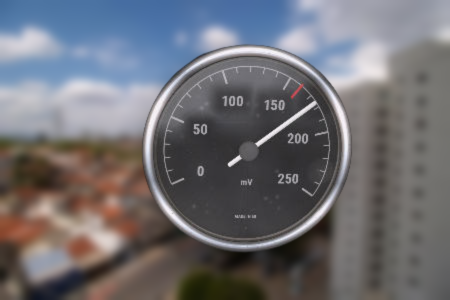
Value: 175 mV
